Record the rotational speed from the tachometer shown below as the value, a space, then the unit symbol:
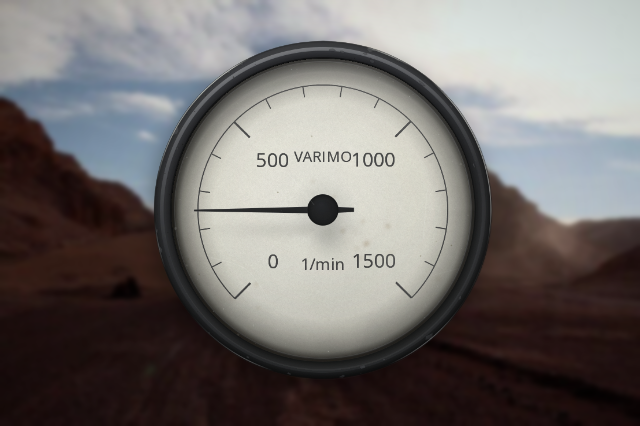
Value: 250 rpm
